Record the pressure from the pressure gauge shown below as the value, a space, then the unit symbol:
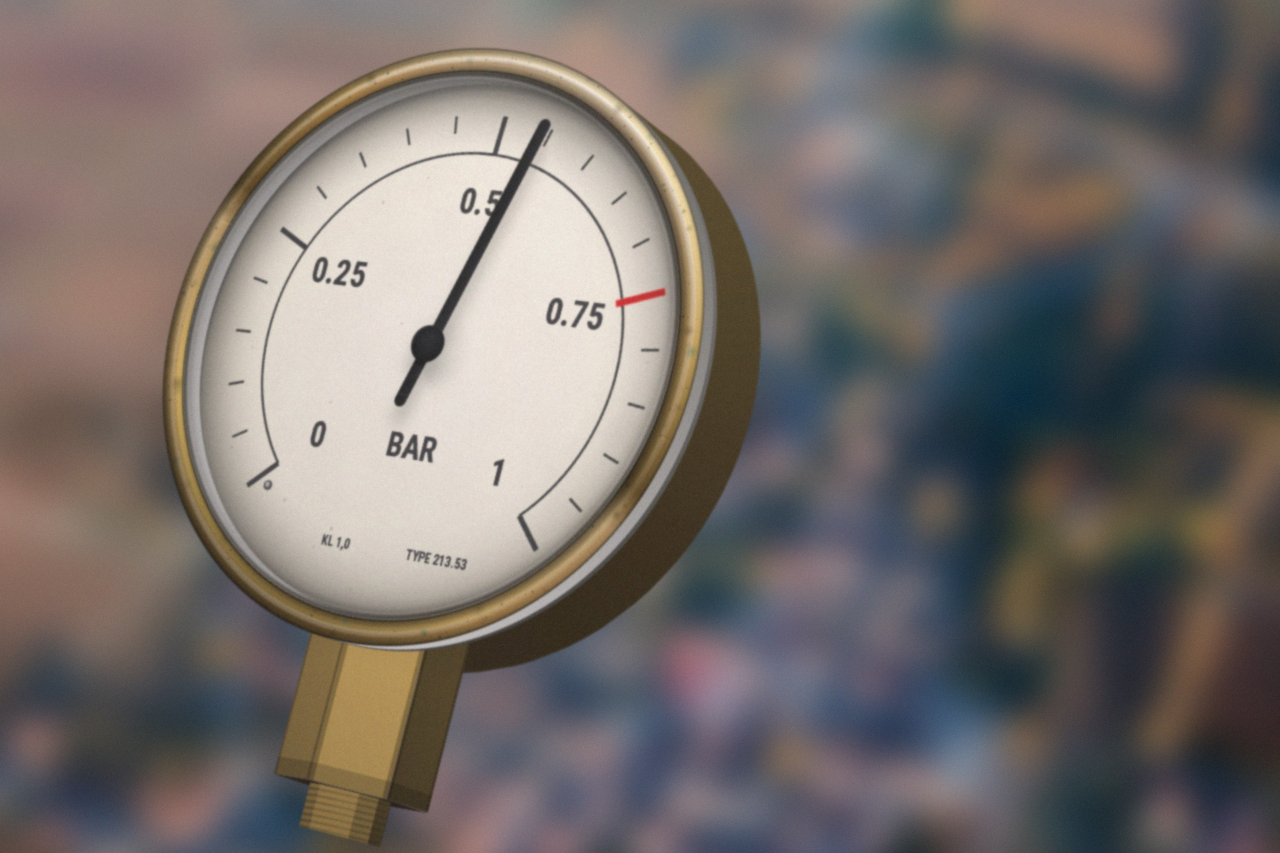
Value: 0.55 bar
